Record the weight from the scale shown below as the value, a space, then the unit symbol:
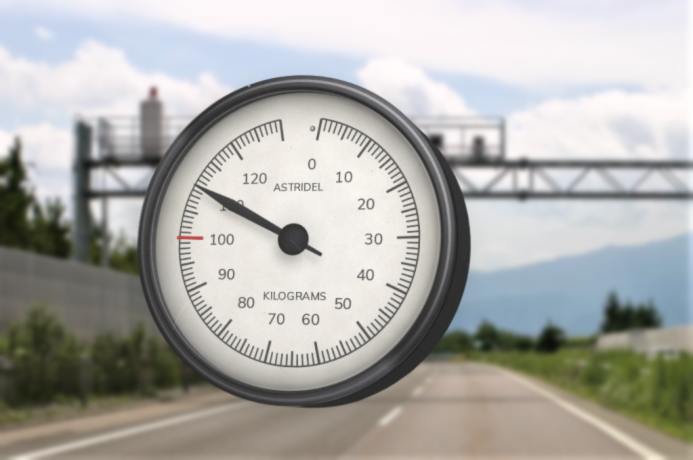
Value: 110 kg
